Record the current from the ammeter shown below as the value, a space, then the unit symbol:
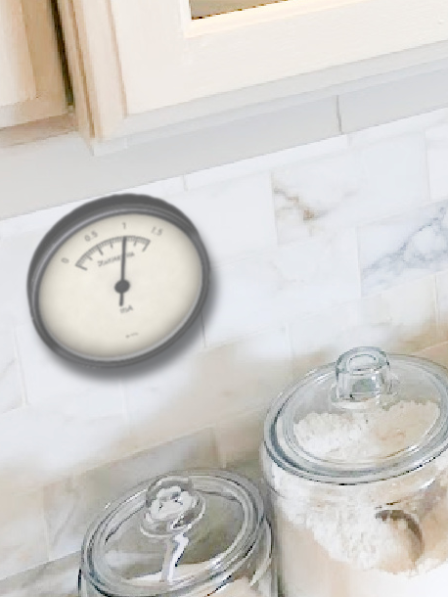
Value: 1 mA
